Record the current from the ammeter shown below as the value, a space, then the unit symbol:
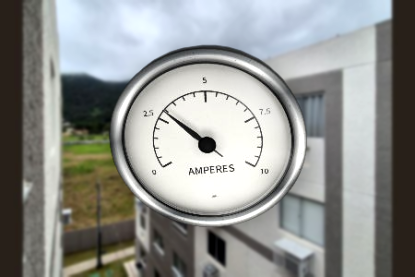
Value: 3 A
